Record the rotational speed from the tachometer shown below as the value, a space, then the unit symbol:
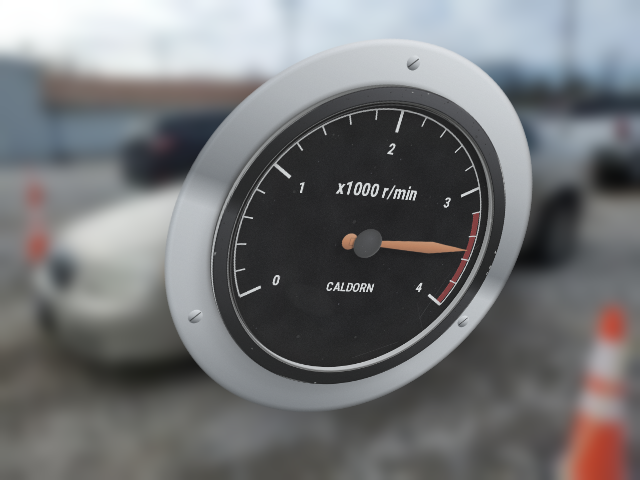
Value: 3500 rpm
